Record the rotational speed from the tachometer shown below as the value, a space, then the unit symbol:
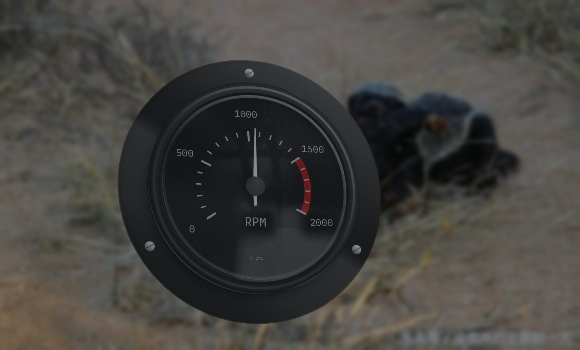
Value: 1050 rpm
